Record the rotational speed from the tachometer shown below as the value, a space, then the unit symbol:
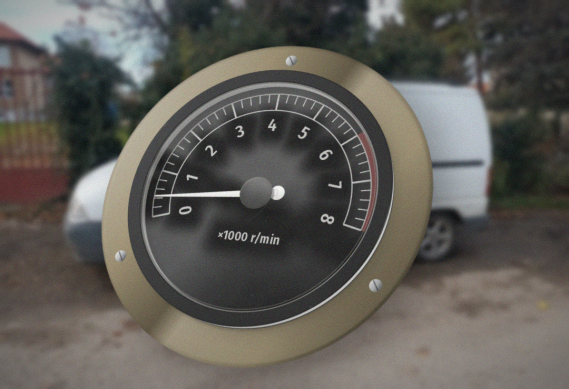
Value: 400 rpm
